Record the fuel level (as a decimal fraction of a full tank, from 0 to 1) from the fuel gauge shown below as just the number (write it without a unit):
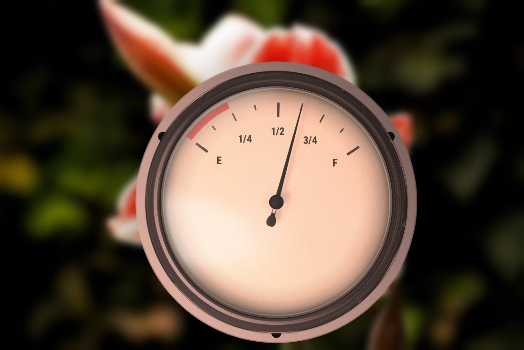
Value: 0.625
